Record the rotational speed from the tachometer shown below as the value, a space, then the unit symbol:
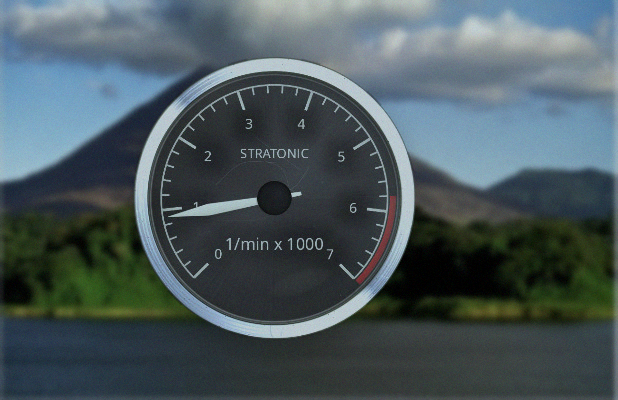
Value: 900 rpm
